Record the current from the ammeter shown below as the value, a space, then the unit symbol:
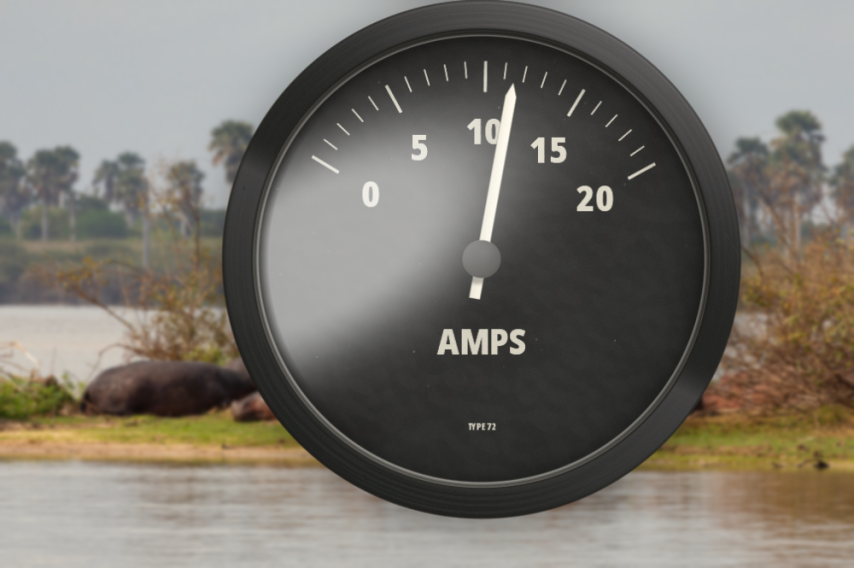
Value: 11.5 A
